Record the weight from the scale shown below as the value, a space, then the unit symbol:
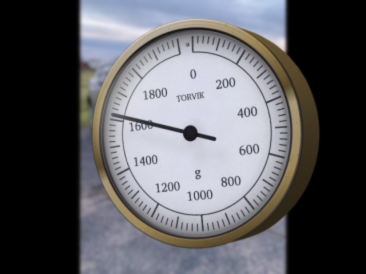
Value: 1620 g
